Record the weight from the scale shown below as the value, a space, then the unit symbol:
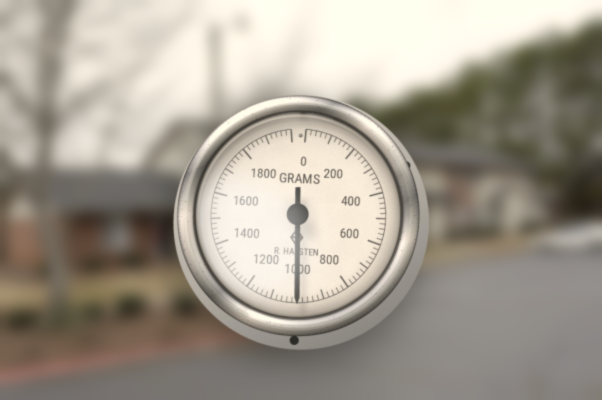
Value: 1000 g
